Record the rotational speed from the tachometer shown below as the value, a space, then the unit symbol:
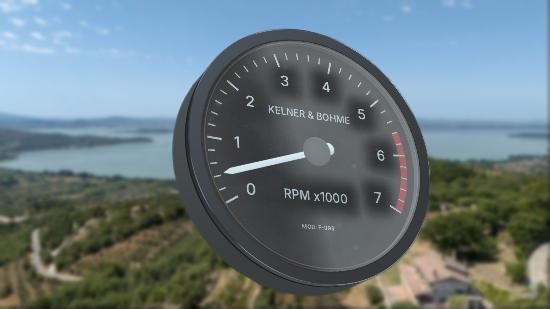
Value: 400 rpm
